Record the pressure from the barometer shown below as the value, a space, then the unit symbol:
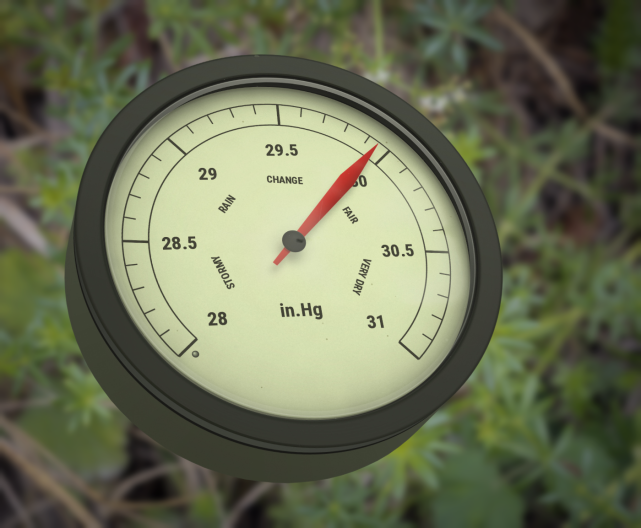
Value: 29.95 inHg
